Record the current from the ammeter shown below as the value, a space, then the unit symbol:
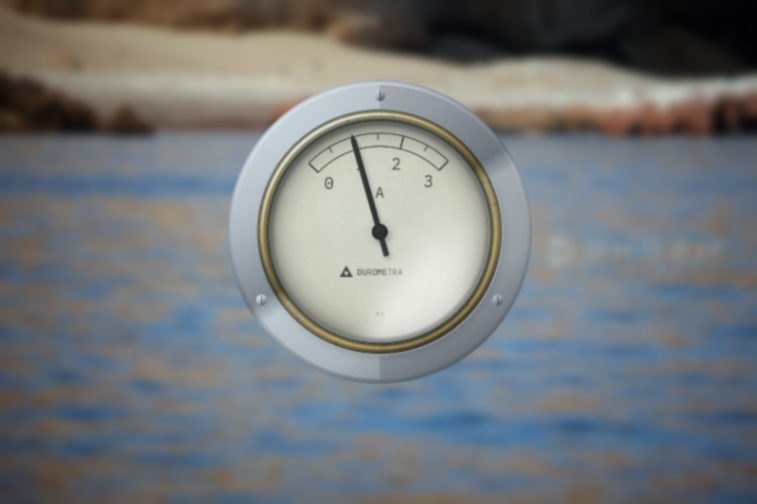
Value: 1 A
